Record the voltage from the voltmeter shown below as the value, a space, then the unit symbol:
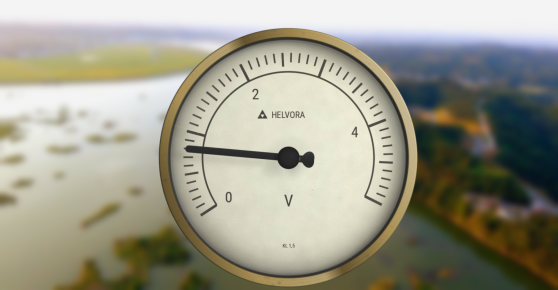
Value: 0.8 V
